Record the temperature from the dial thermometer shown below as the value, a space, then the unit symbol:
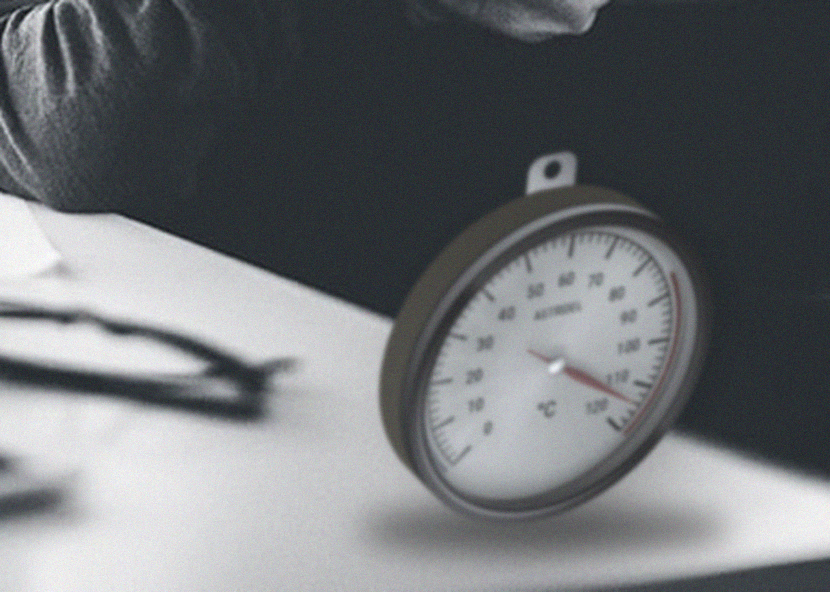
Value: 114 °C
